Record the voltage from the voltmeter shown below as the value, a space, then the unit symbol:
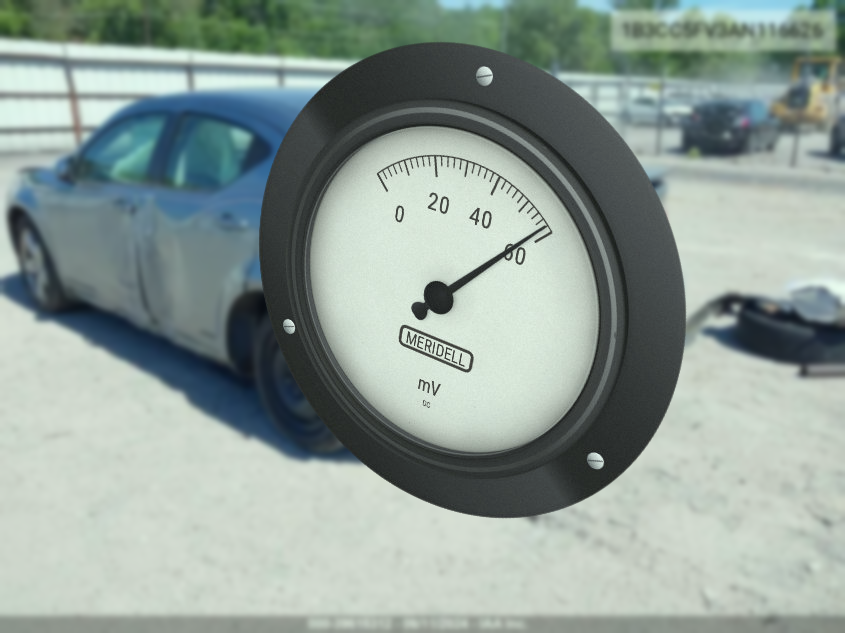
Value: 58 mV
